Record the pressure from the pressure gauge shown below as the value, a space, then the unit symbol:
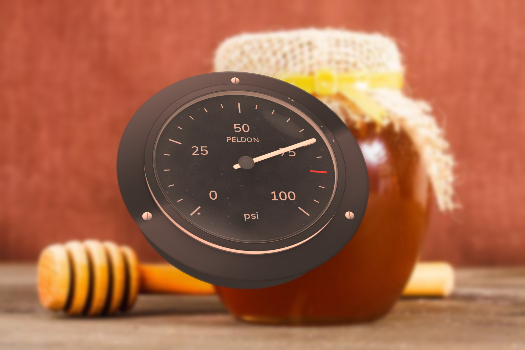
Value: 75 psi
